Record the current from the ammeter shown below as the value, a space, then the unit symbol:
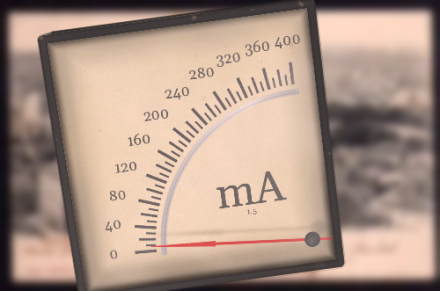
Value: 10 mA
